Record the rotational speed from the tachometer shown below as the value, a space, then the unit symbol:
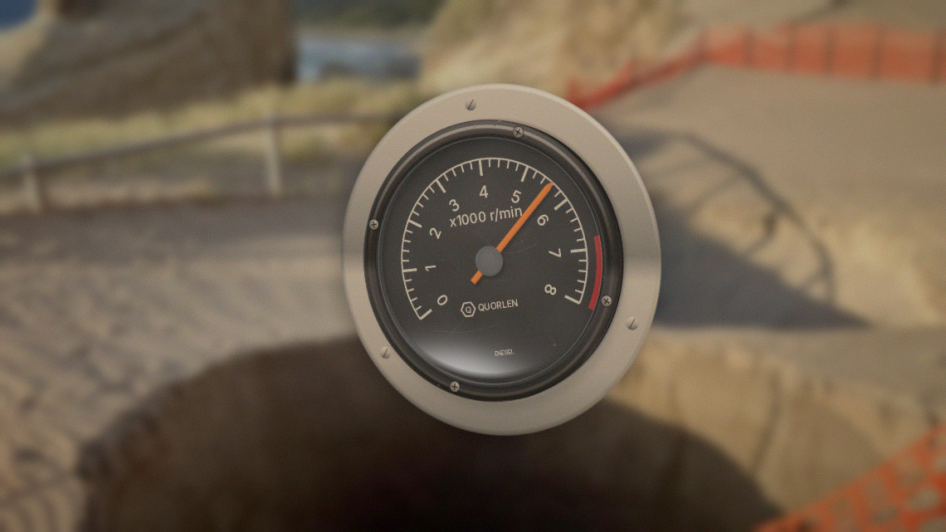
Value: 5600 rpm
